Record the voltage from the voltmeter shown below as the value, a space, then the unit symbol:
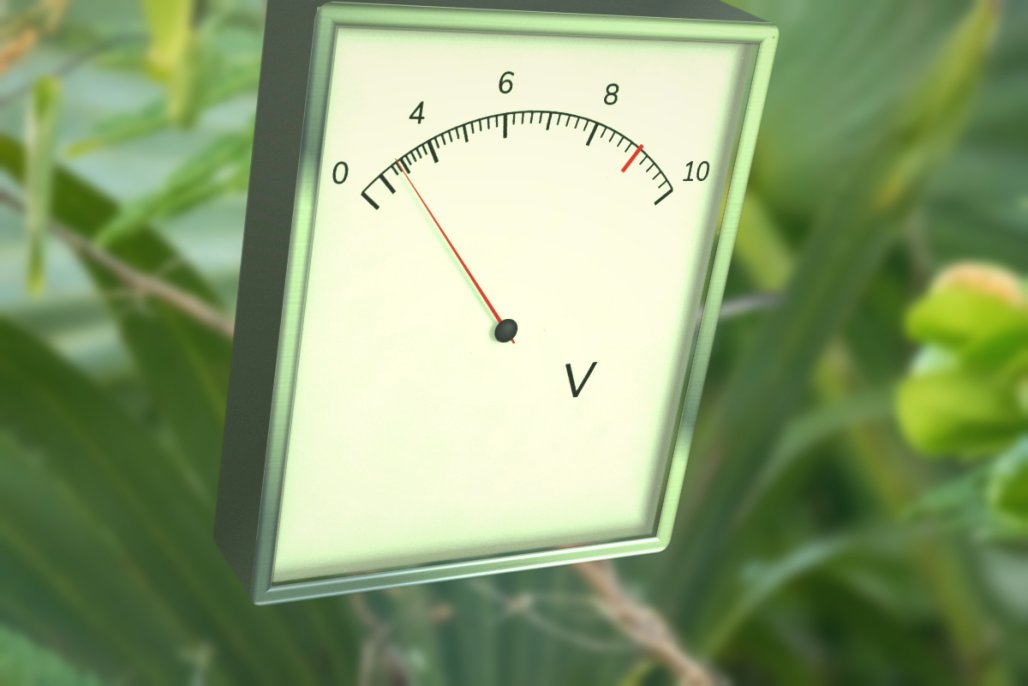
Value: 2.8 V
